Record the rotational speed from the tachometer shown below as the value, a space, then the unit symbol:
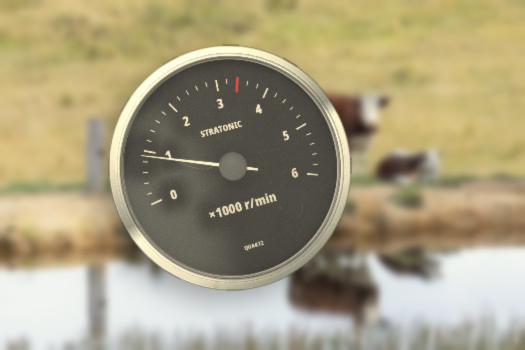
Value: 900 rpm
